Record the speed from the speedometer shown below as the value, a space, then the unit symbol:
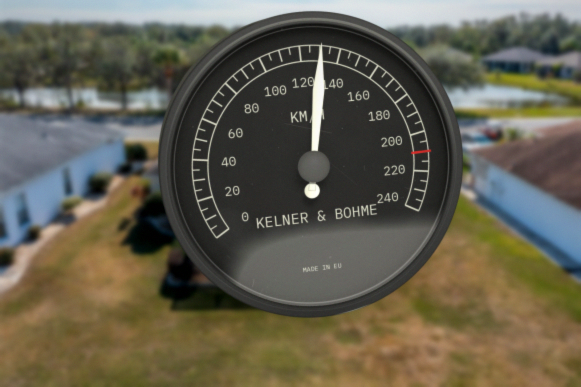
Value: 130 km/h
